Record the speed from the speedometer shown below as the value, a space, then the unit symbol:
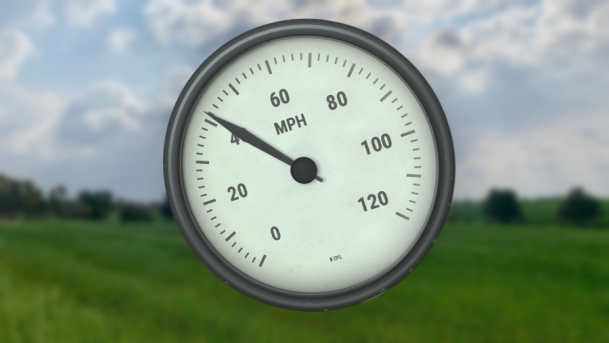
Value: 42 mph
